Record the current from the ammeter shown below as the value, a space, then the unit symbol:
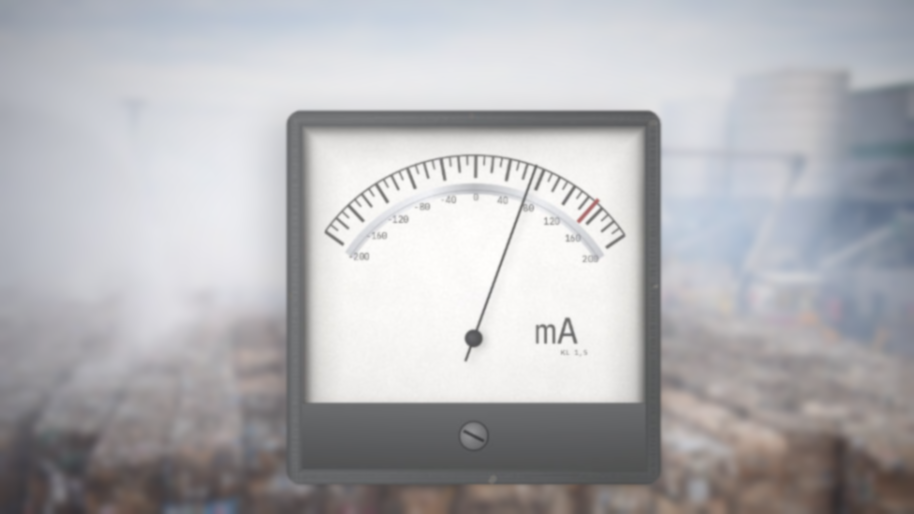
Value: 70 mA
